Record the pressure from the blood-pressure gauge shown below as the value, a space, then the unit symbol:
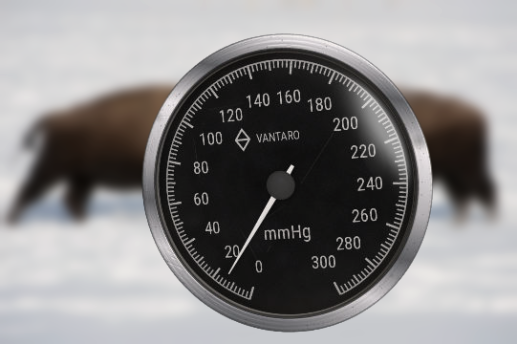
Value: 14 mmHg
